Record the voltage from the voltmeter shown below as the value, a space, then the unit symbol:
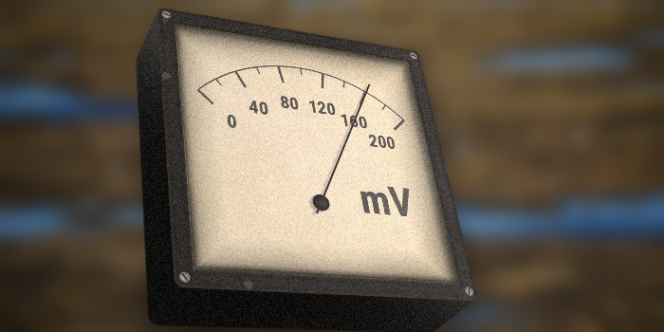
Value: 160 mV
